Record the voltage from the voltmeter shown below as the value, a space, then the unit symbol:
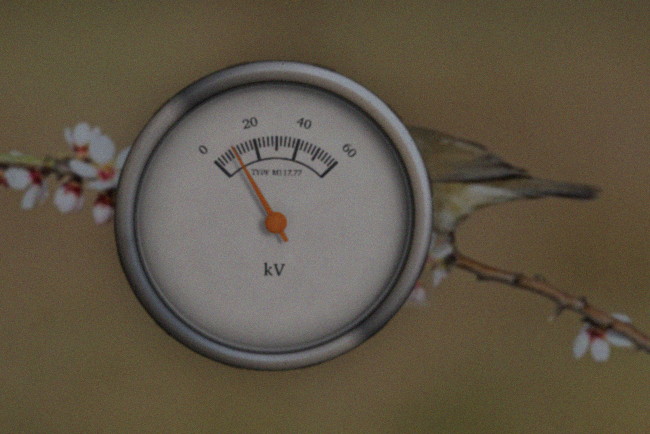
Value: 10 kV
